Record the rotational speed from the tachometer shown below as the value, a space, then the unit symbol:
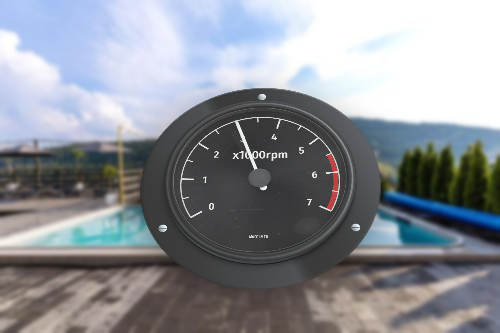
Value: 3000 rpm
